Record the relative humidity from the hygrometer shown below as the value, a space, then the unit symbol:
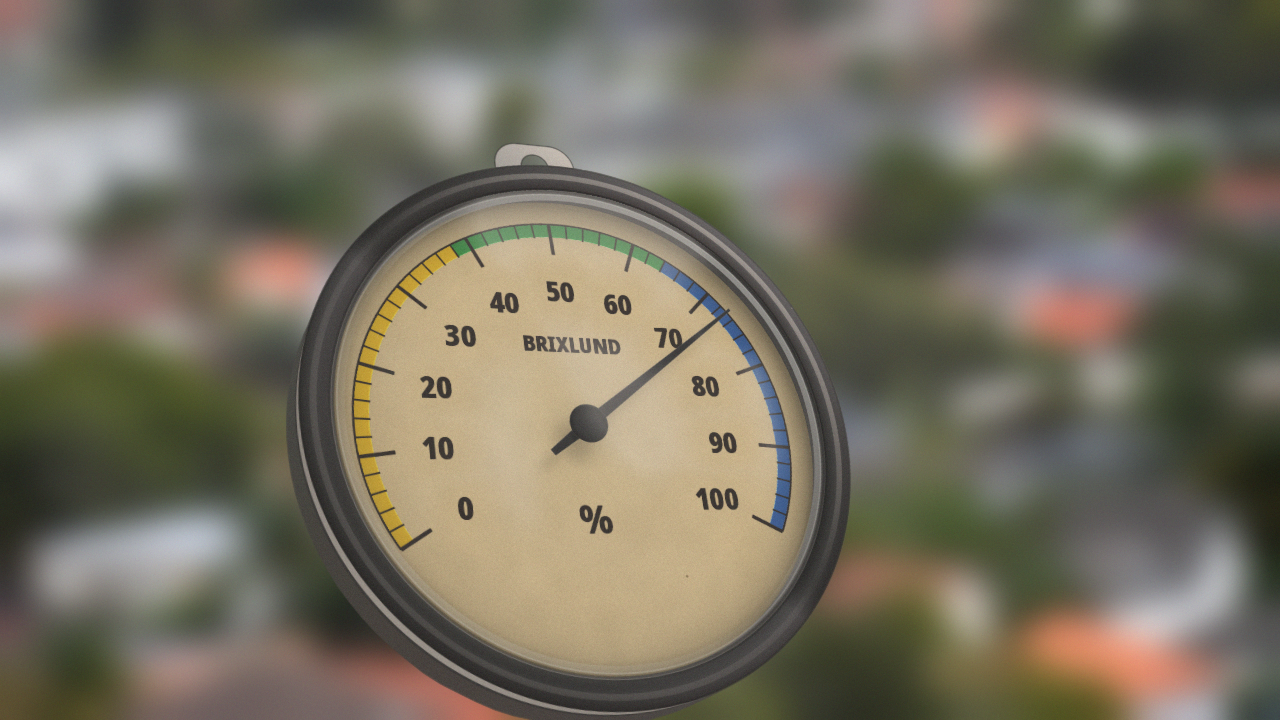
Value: 73 %
